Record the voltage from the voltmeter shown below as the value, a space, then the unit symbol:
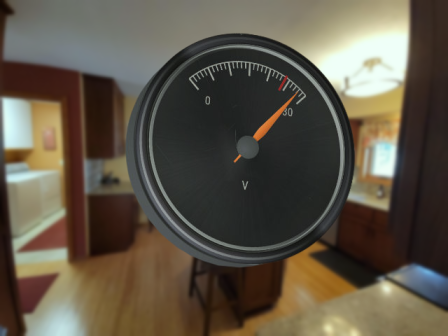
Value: 28 V
